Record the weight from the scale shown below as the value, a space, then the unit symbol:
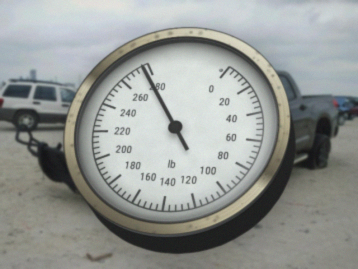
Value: 276 lb
